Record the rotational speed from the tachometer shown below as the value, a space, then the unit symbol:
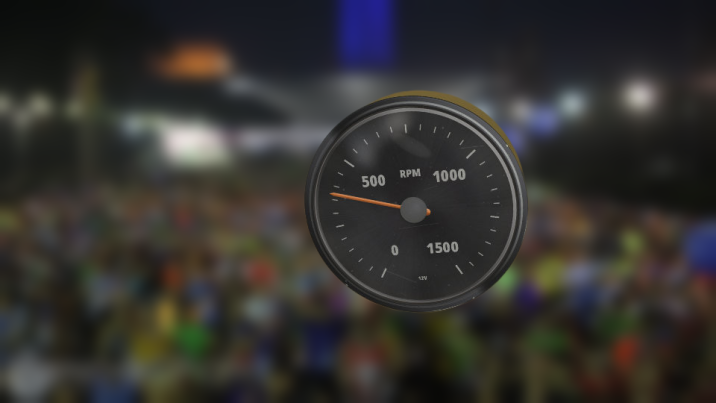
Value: 375 rpm
